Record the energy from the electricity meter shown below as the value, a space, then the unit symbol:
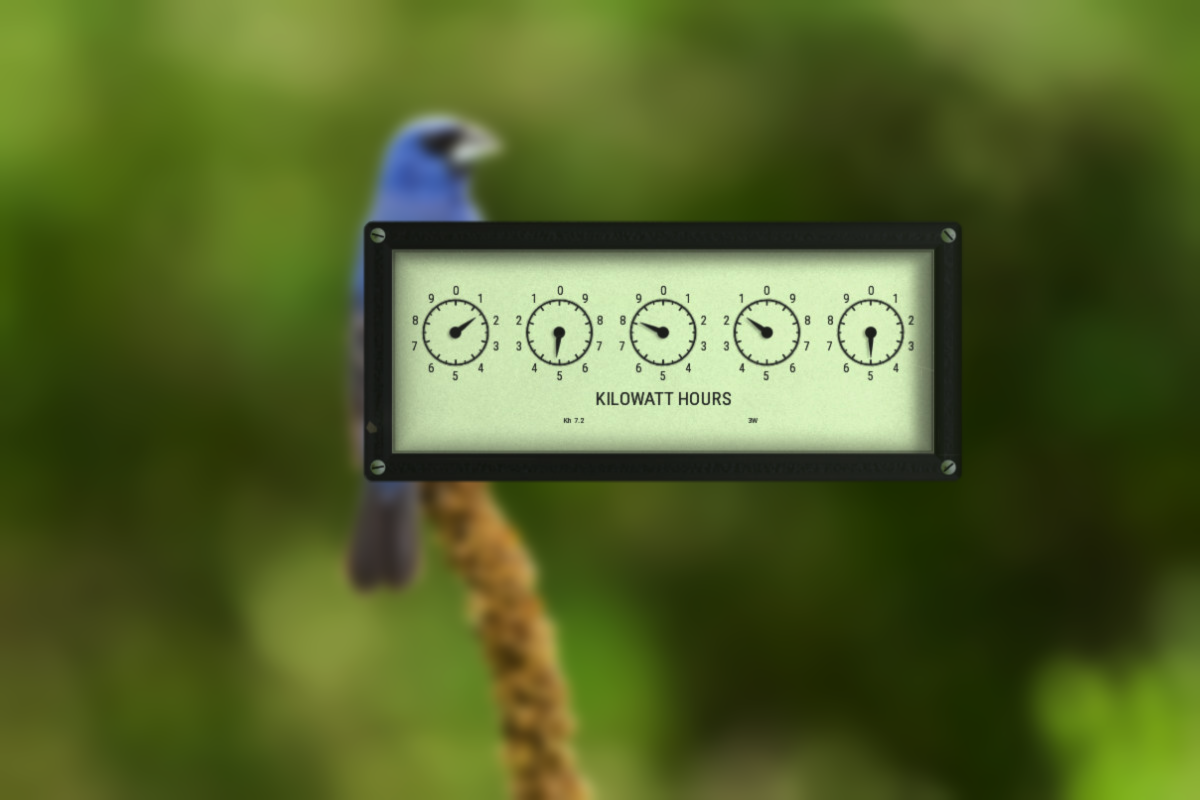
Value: 14815 kWh
